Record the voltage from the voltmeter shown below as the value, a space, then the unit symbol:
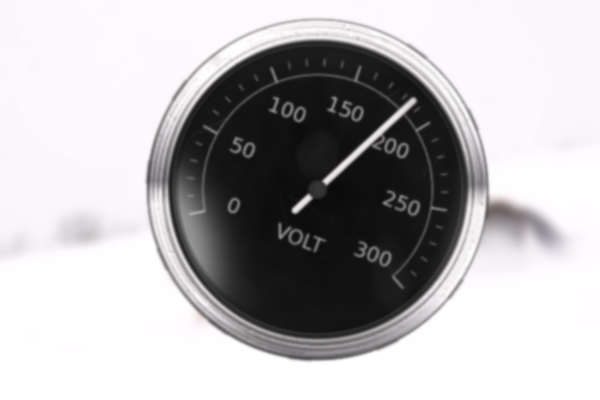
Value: 185 V
